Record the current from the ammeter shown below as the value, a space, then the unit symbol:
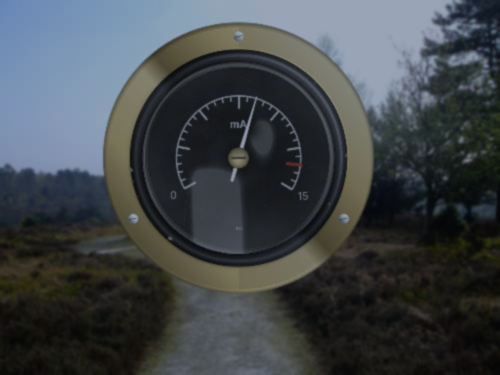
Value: 8.5 mA
